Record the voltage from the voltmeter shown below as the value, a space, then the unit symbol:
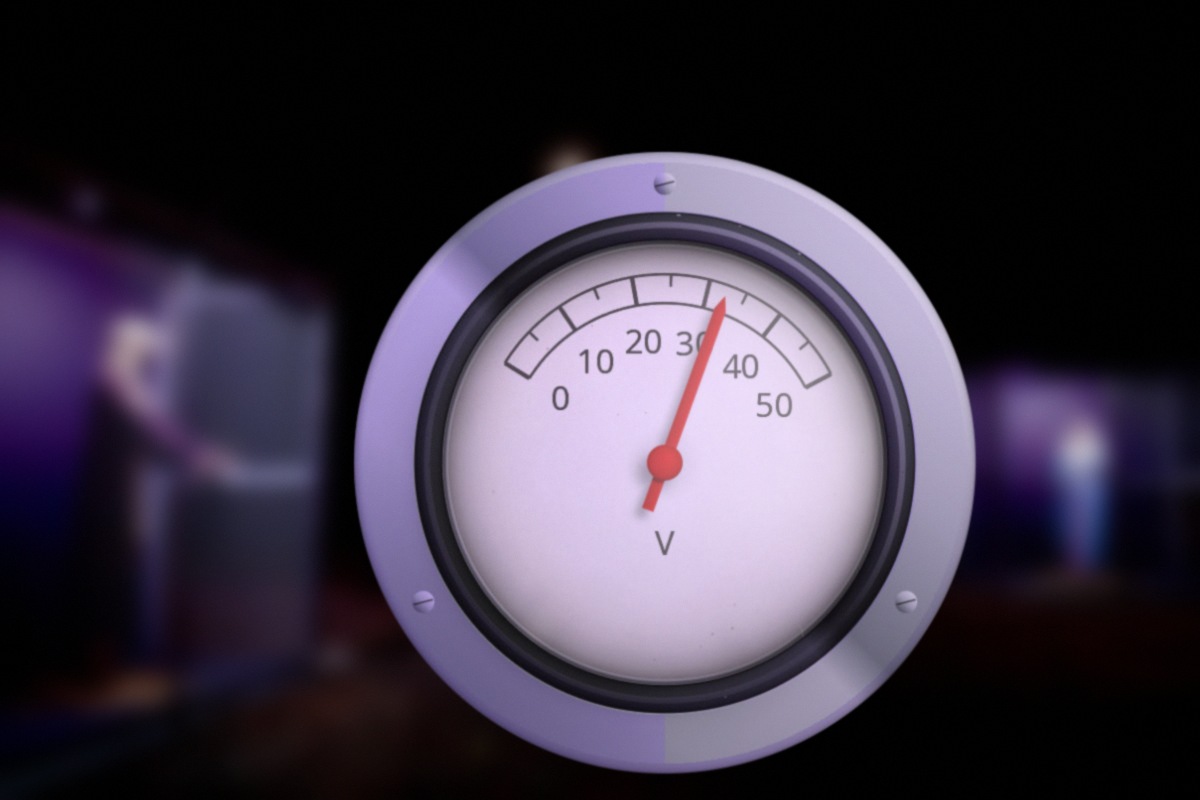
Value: 32.5 V
